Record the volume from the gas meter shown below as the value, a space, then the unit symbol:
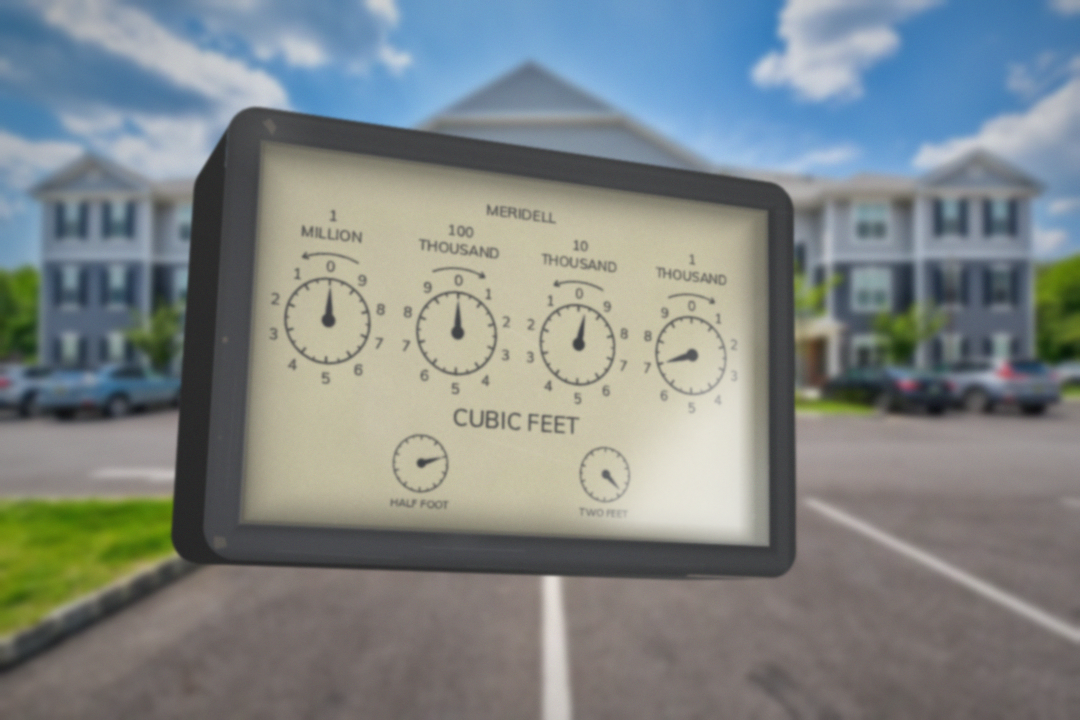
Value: 999700 ft³
